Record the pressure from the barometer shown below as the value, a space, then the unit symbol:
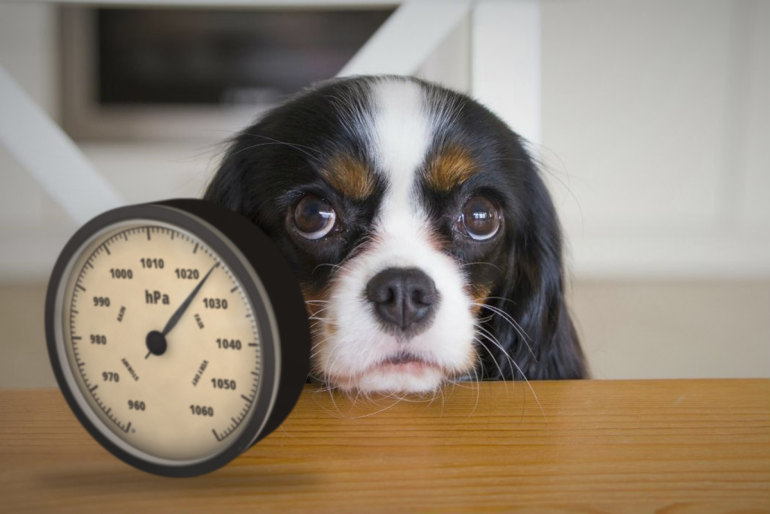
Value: 1025 hPa
